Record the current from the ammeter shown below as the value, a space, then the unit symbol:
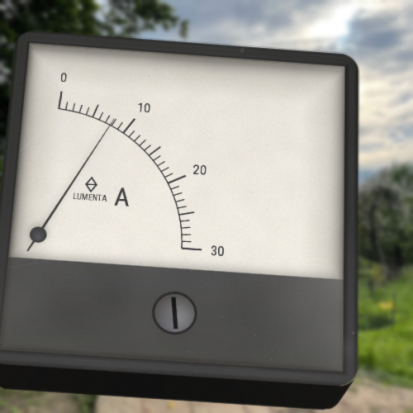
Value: 8 A
